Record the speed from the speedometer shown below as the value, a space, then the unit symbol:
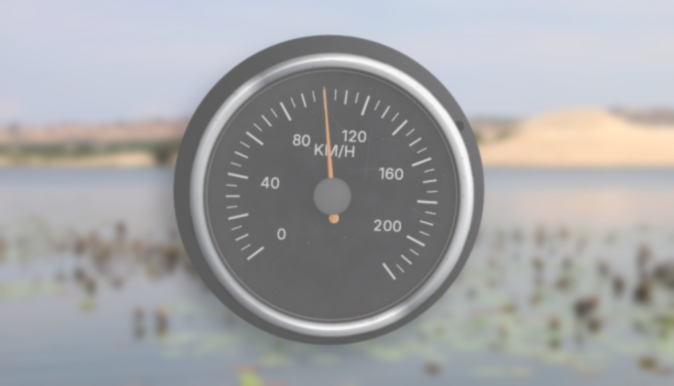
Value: 100 km/h
